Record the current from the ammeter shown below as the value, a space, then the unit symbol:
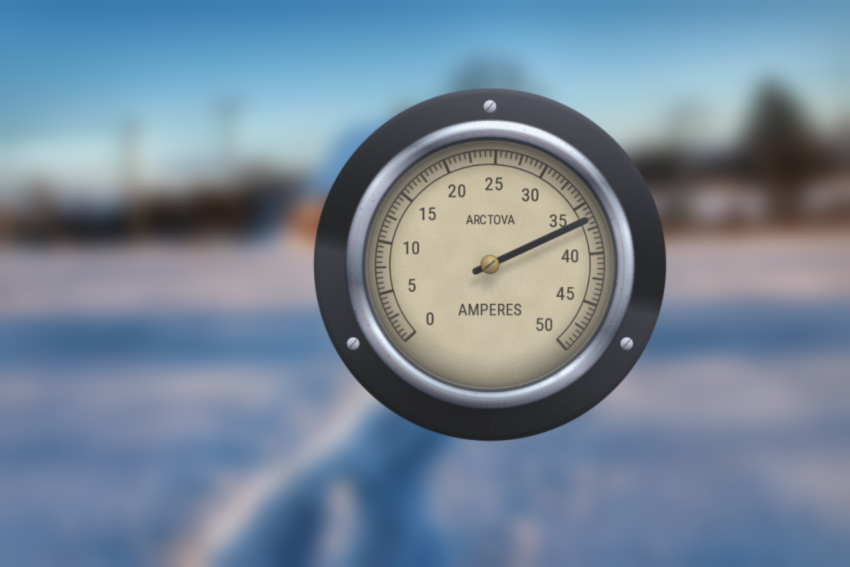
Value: 36.5 A
